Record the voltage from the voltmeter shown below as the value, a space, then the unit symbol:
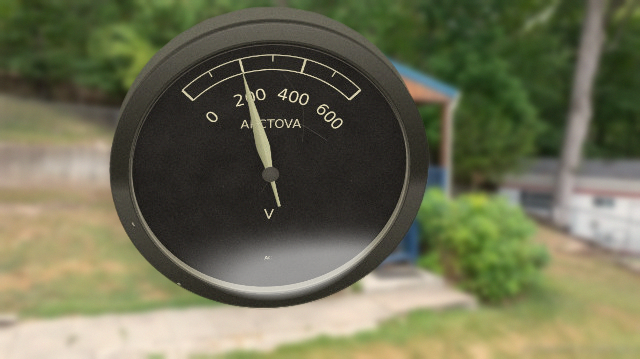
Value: 200 V
